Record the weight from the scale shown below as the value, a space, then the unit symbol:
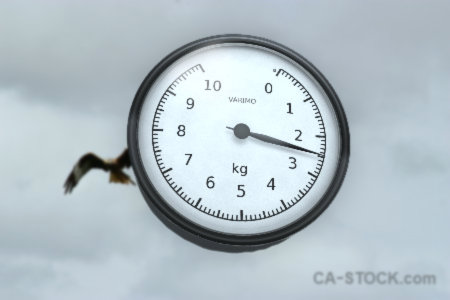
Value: 2.5 kg
